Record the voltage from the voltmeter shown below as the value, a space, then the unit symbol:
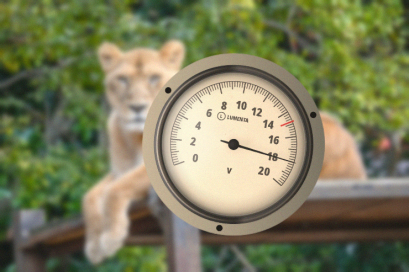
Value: 18 V
